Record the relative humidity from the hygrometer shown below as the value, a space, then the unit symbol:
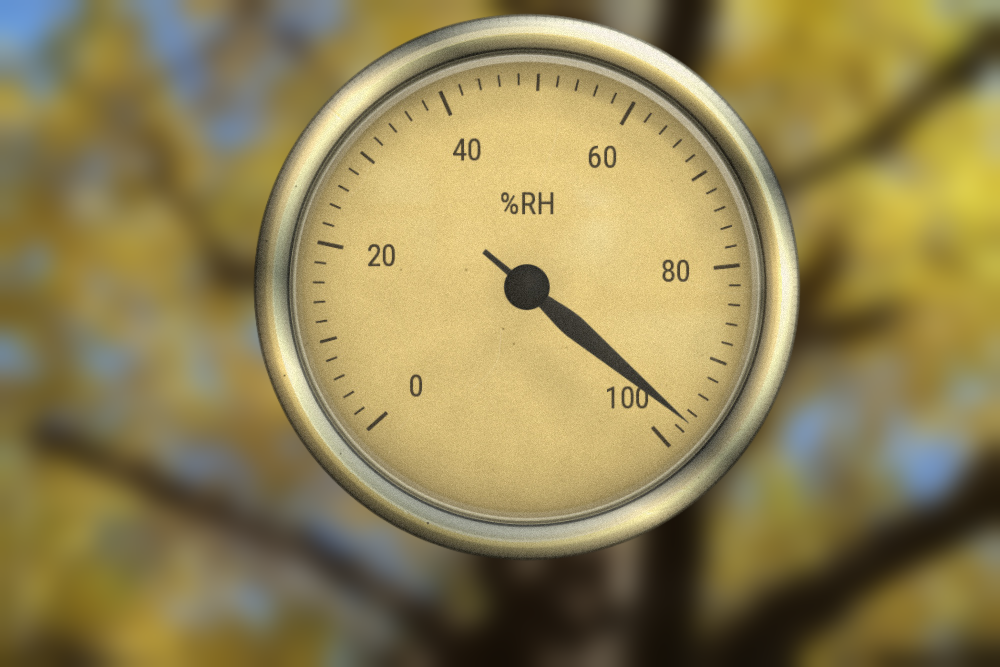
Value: 97 %
